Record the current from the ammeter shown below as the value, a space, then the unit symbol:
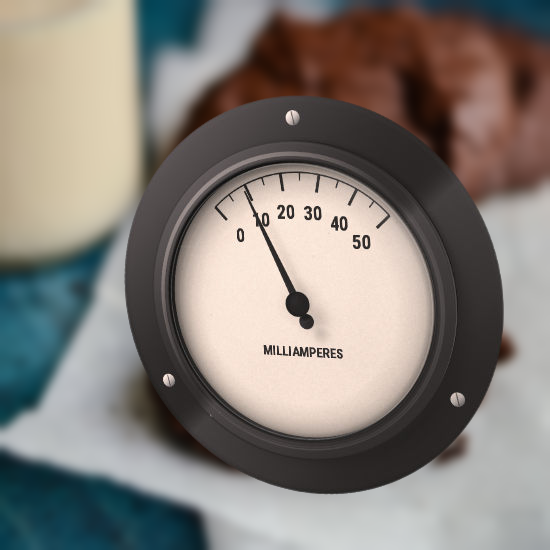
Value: 10 mA
